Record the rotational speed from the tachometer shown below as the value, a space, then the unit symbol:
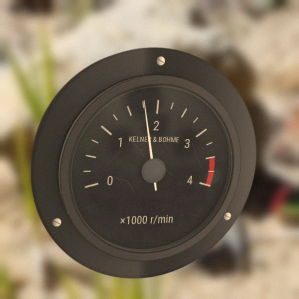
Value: 1750 rpm
